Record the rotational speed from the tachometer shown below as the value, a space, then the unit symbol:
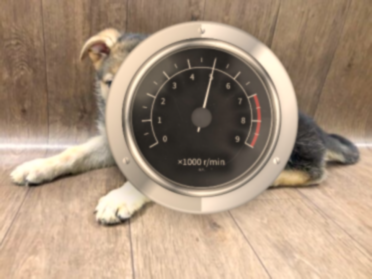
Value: 5000 rpm
